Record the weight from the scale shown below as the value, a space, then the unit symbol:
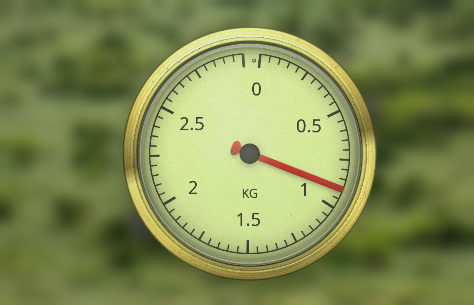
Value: 0.9 kg
